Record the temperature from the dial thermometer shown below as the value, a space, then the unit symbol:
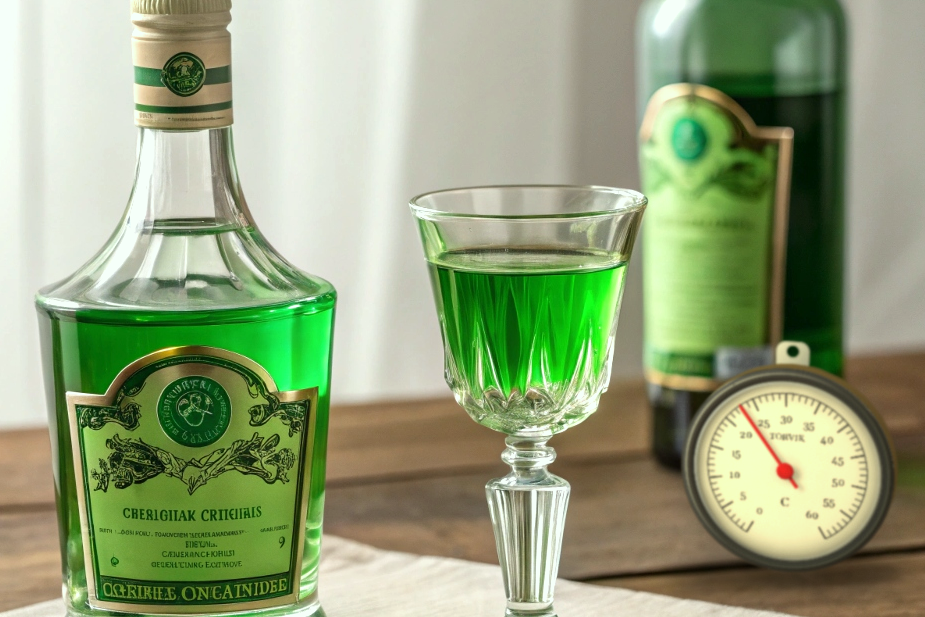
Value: 23 °C
